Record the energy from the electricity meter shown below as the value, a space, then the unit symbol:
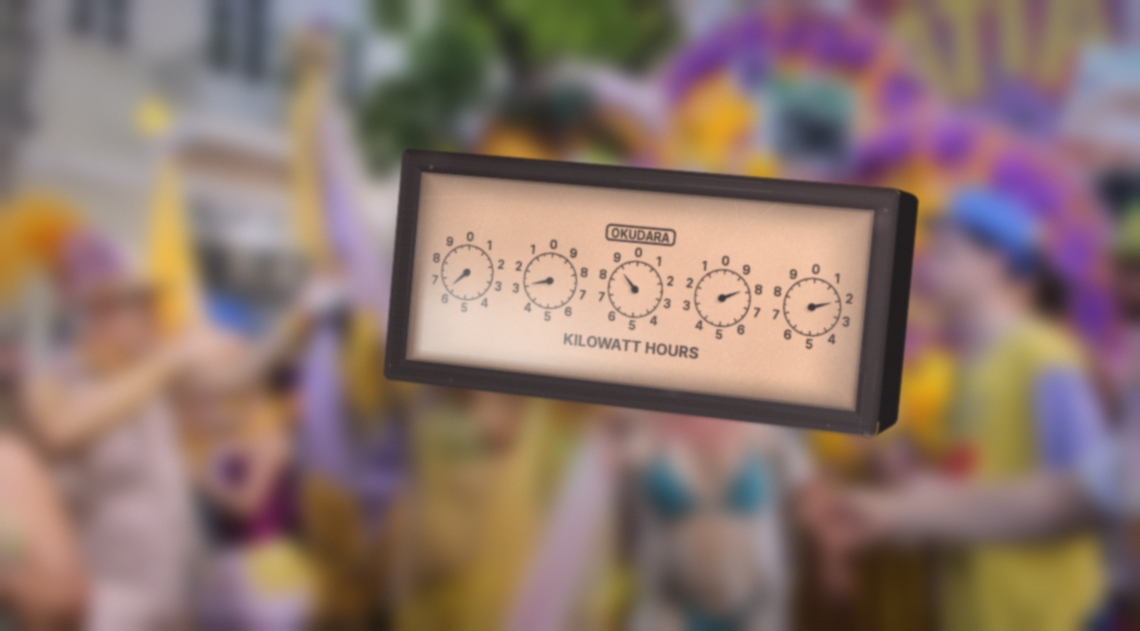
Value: 62882 kWh
